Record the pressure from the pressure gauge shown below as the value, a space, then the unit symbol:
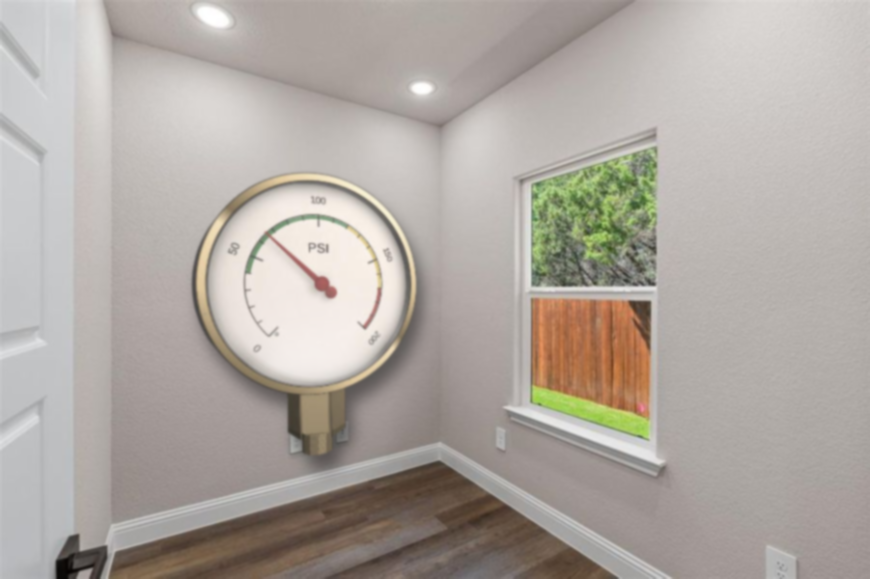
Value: 65 psi
